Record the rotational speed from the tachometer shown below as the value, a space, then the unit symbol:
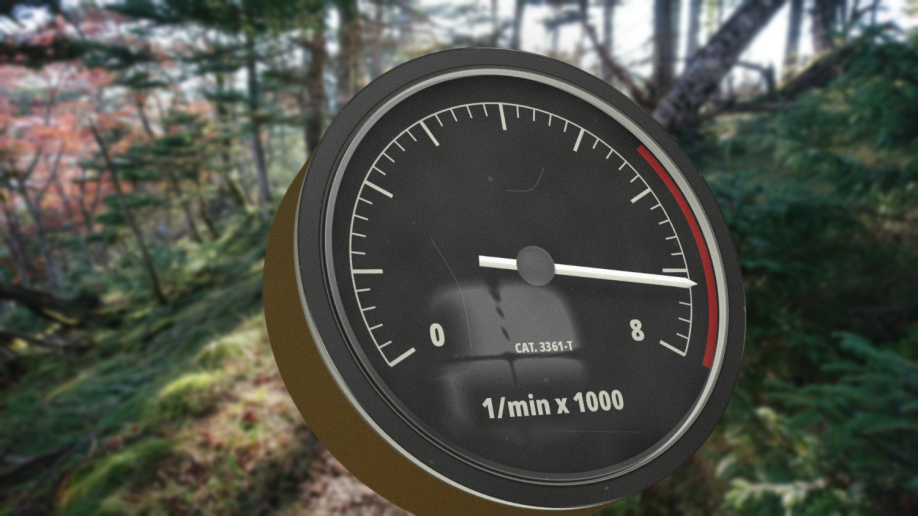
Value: 7200 rpm
